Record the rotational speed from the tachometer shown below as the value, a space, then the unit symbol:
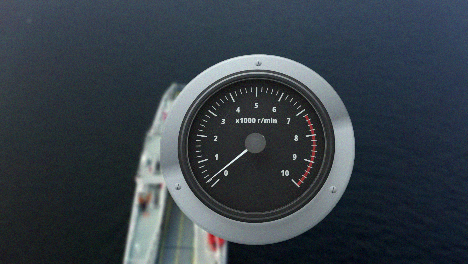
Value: 200 rpm
